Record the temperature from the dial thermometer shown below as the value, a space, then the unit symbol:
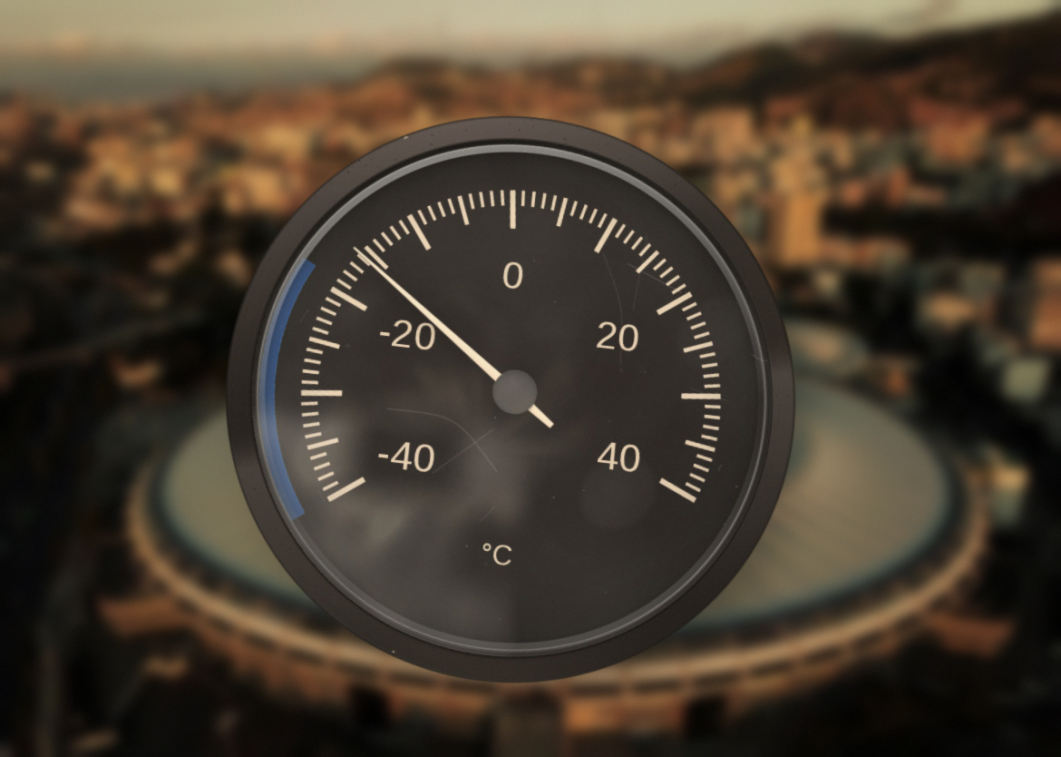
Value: -16 °C
